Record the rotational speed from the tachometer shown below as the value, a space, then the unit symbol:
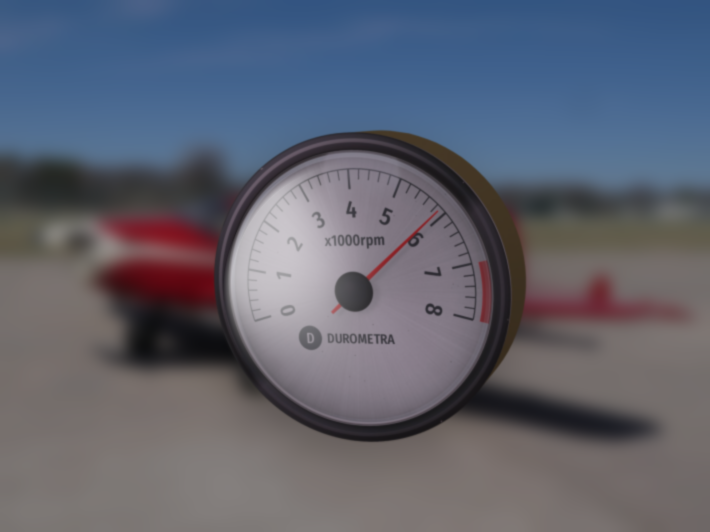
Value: 5900 rpm
